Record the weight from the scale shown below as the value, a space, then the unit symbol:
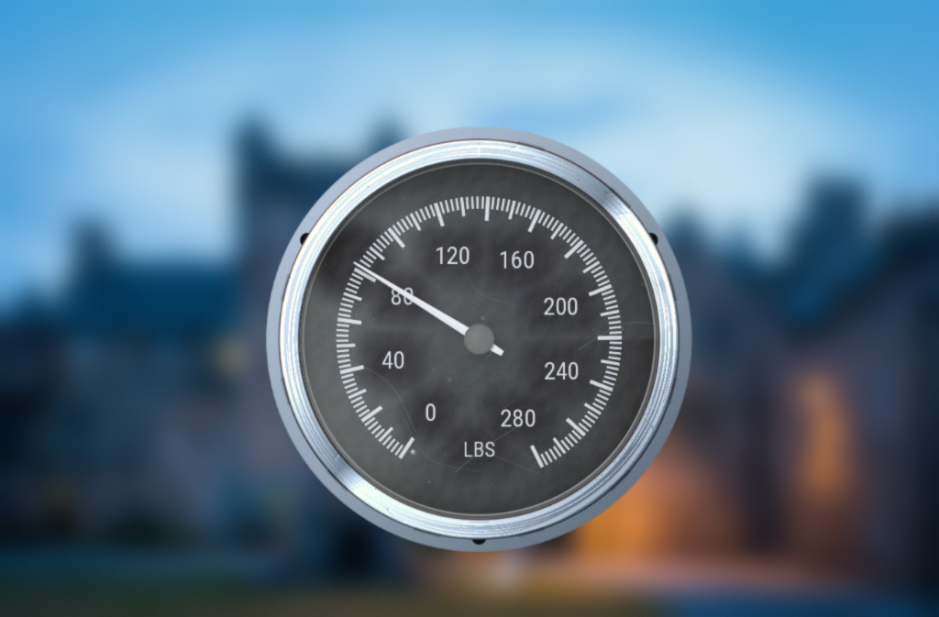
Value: 82 lb
